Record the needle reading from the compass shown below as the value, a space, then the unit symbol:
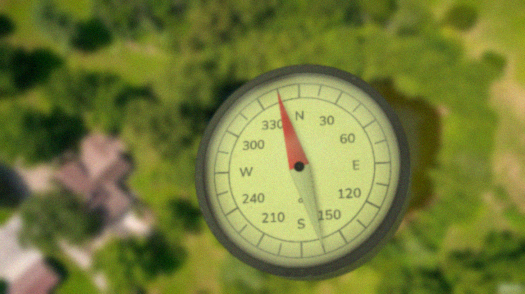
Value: 345 °
